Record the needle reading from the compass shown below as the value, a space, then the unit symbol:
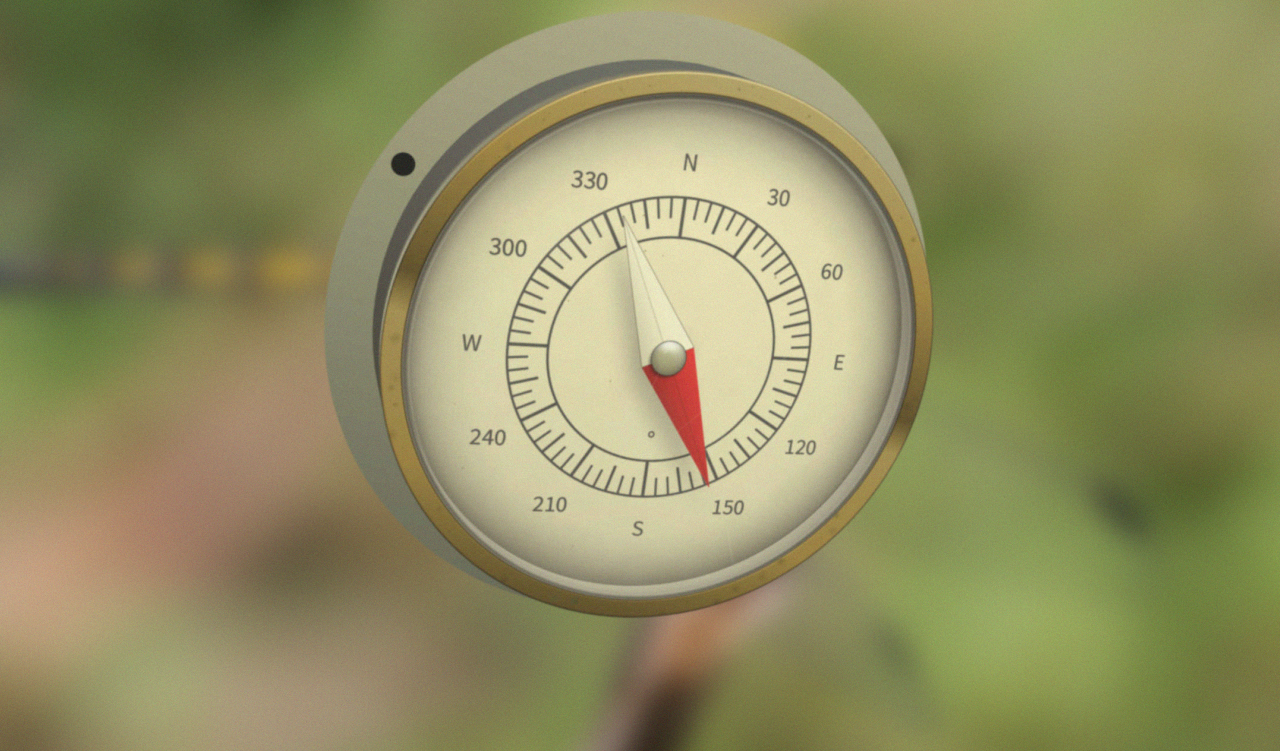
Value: 155 °
